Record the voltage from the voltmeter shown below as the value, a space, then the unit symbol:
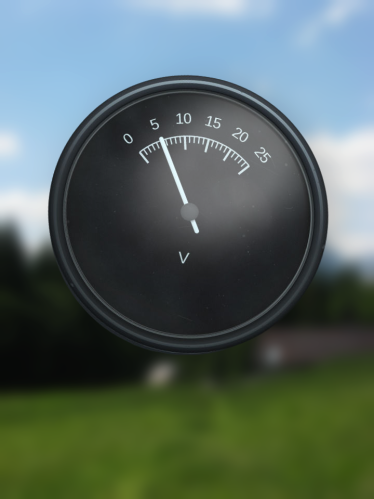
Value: 5 V
